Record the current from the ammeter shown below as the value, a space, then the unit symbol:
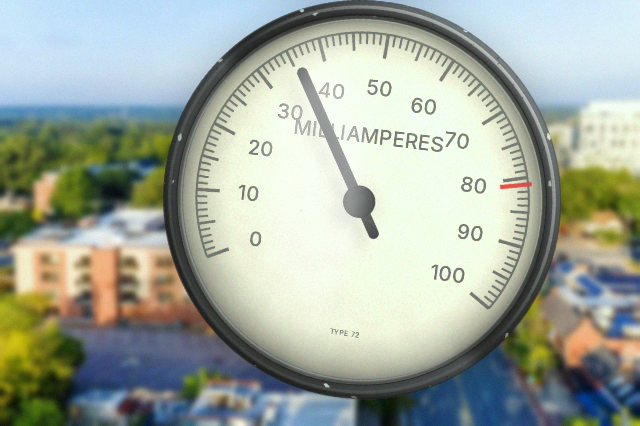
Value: 36 mA
